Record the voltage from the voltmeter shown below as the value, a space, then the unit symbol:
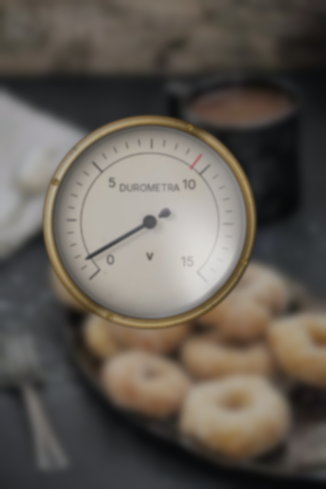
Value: 0.75 V
